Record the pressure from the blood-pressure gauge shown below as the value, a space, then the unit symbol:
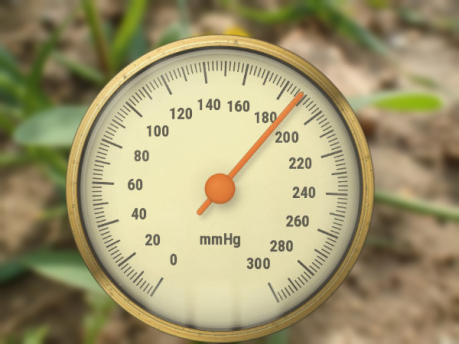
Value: 188 mmHg
